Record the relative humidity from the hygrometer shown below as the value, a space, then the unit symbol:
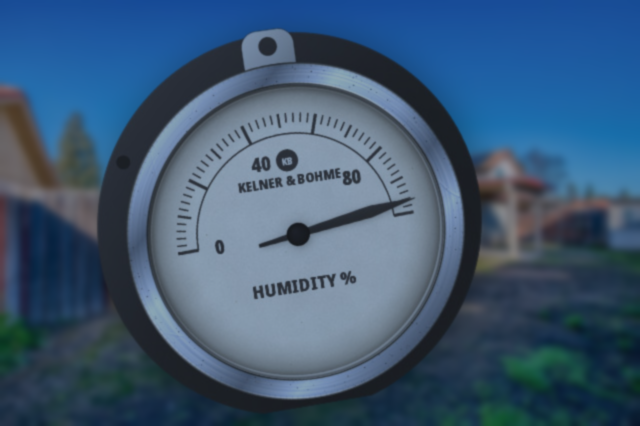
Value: 96 %
